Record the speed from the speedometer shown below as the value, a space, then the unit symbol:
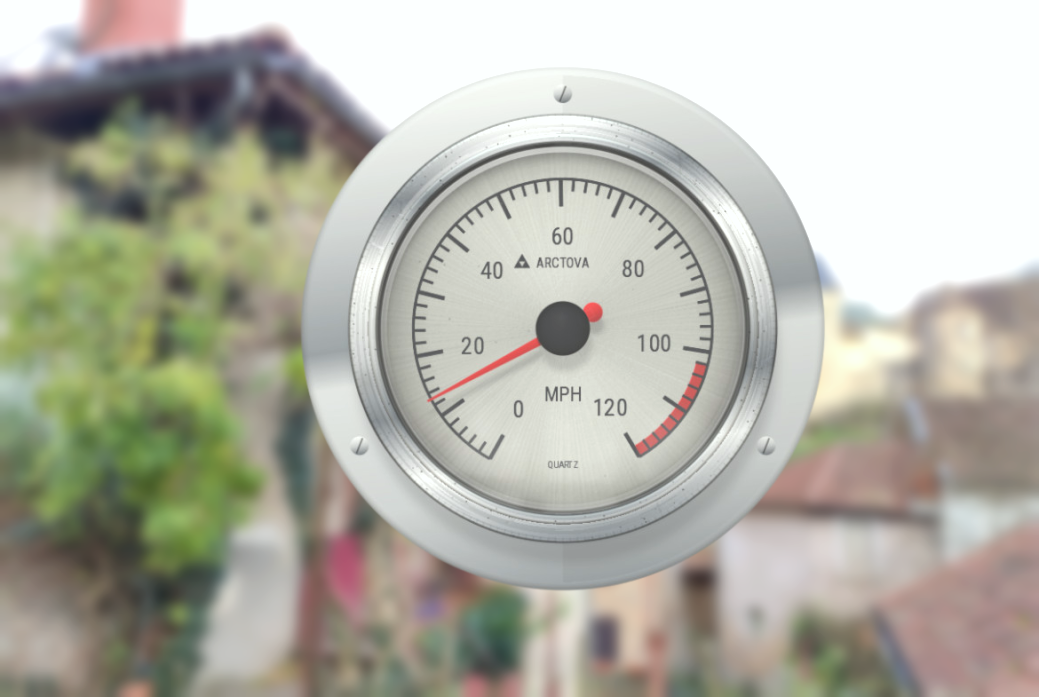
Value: 13 mph
